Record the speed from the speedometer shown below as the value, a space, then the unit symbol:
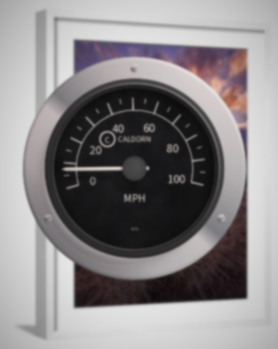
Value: 7.5 mph
